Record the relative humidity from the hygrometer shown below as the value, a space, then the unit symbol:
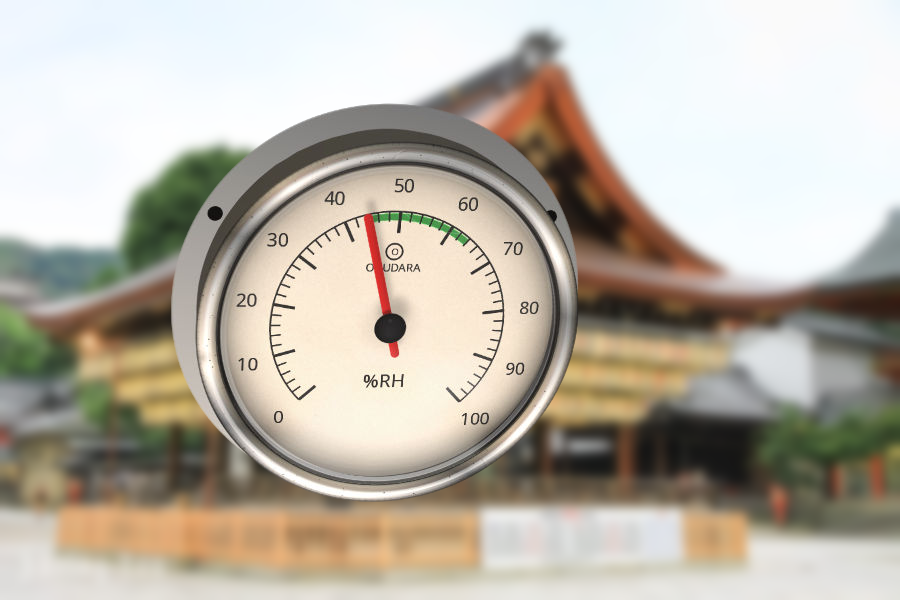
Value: 44 %
